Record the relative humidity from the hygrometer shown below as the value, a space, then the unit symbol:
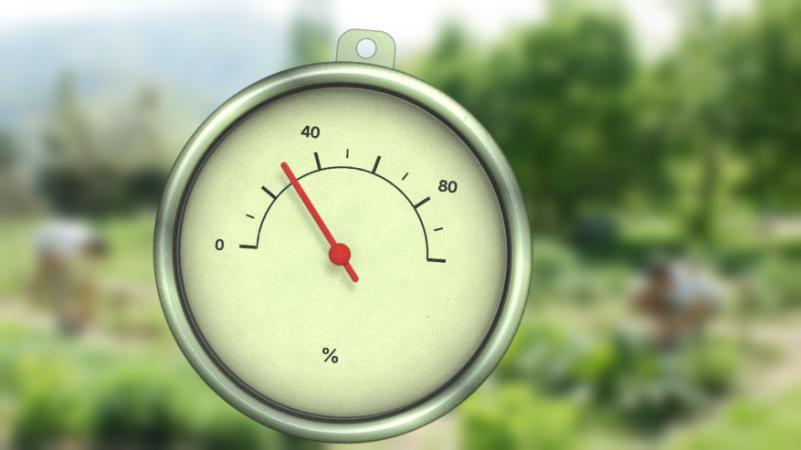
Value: 30 %
